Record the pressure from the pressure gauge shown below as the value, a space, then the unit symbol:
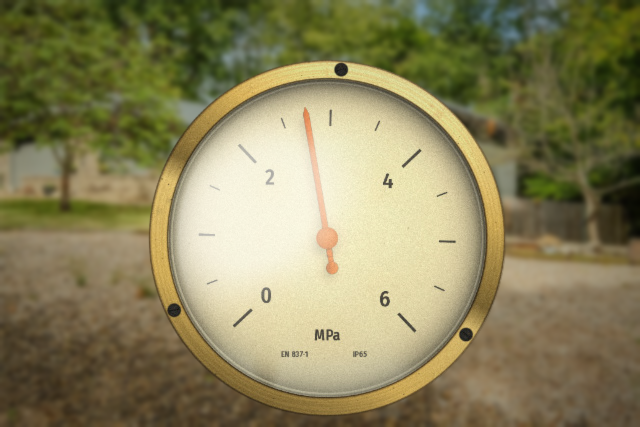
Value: 2.75 MPa
